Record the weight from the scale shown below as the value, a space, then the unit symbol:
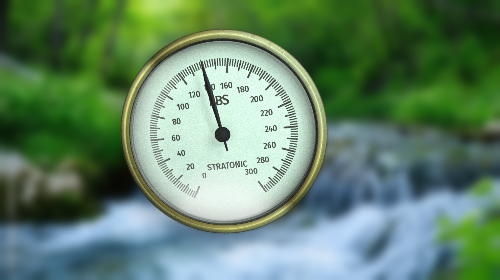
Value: 140 lb
